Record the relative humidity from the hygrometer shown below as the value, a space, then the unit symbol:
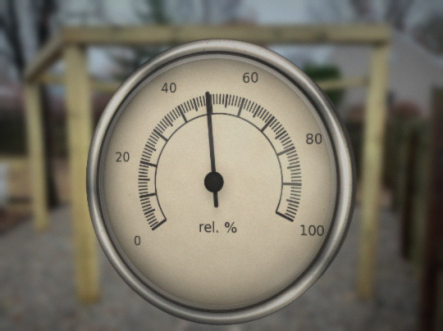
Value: 50 %
